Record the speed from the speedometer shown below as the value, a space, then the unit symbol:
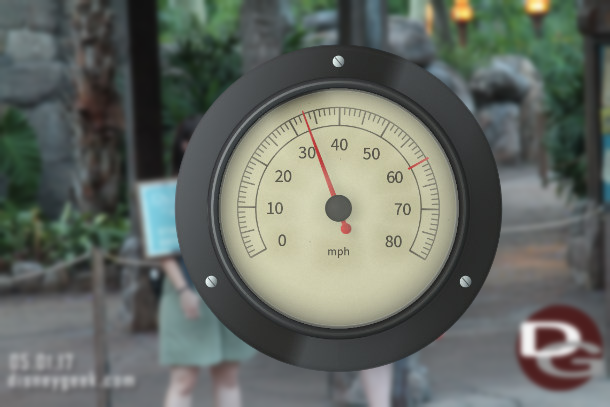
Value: 33 mph
